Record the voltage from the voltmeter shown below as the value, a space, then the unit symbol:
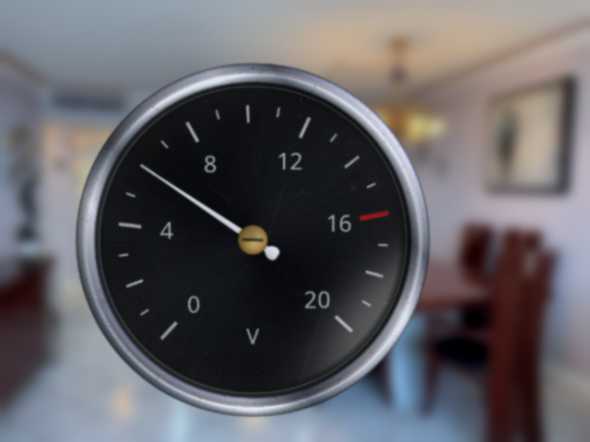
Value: 6 V
